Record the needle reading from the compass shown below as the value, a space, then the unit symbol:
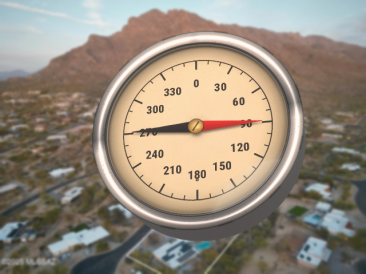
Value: 90 °
